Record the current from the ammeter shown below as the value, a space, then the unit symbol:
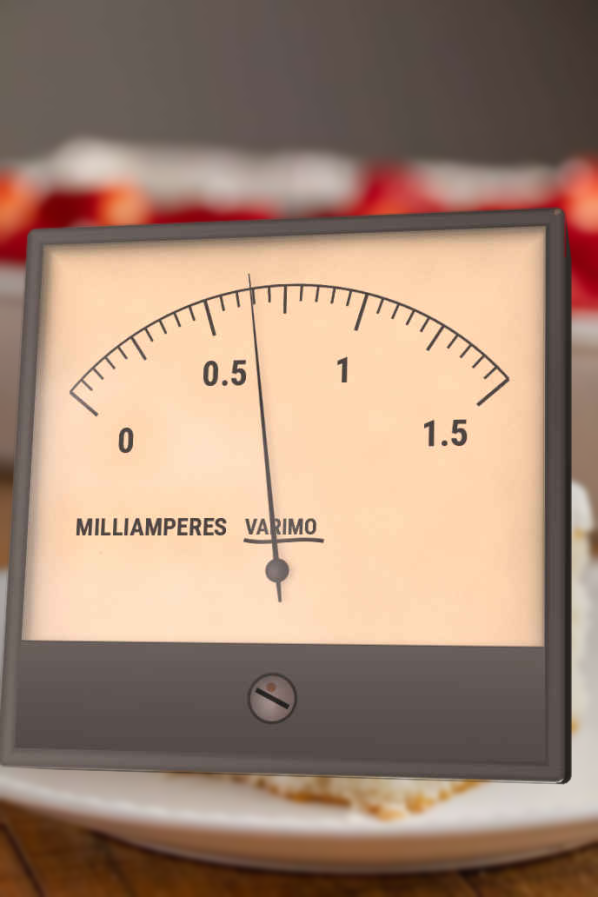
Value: 0.65 mA
